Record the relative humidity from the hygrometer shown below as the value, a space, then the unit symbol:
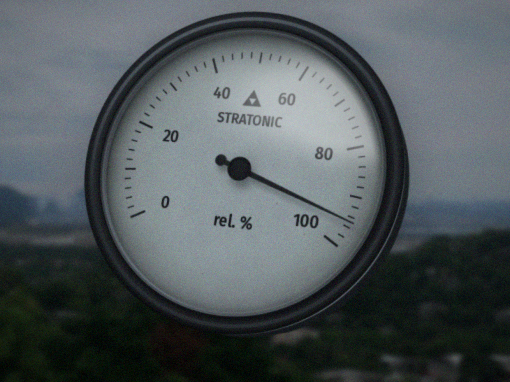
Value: 95 %
